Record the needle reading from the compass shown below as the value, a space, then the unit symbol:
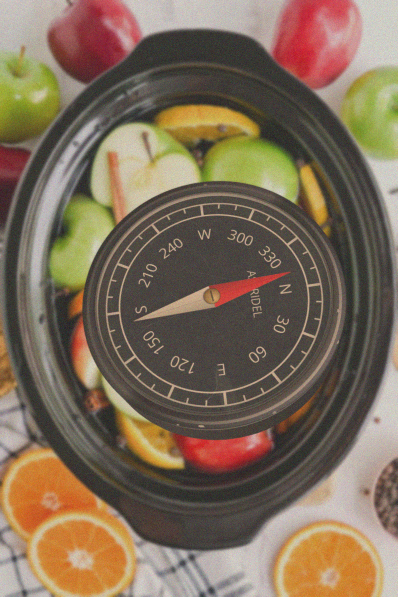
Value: 350 °
